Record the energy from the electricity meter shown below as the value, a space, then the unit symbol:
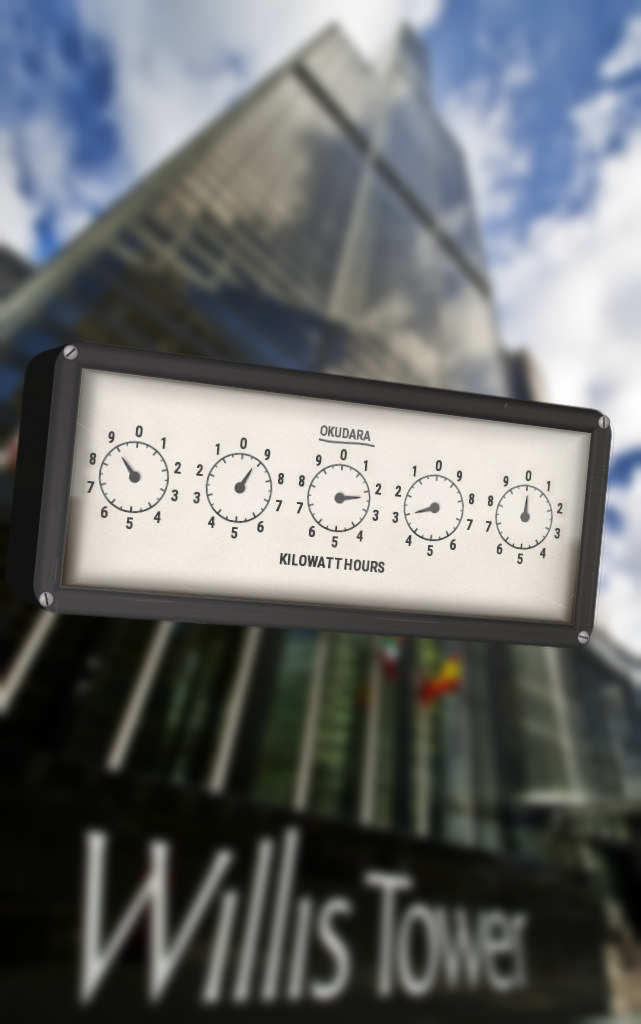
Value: 89230 kWh
